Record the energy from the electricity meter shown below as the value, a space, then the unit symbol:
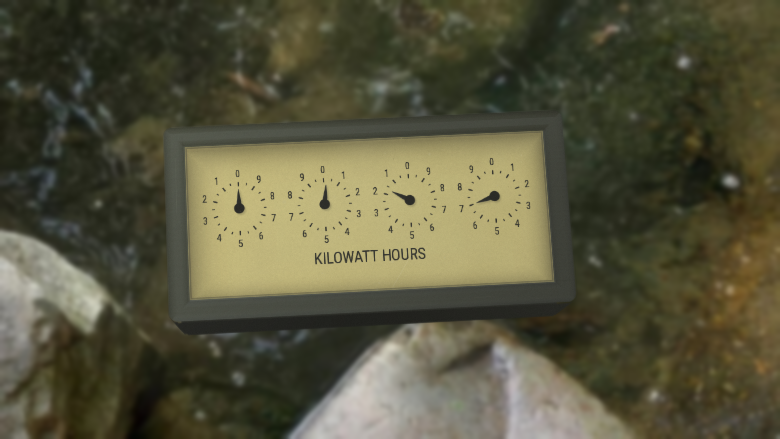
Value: 17 kWh
